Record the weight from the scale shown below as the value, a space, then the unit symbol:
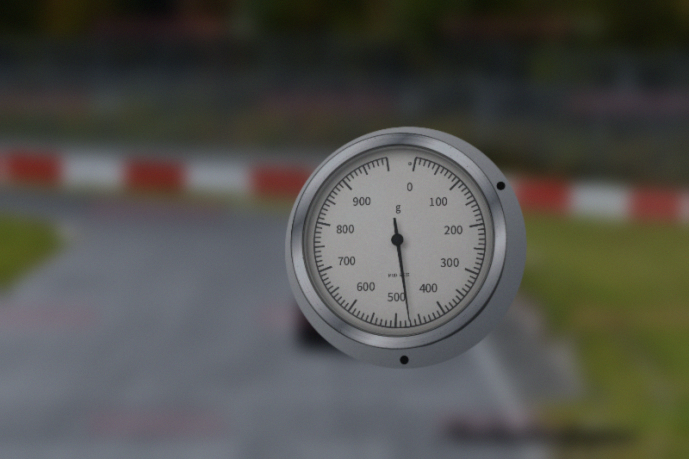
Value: 470 g
